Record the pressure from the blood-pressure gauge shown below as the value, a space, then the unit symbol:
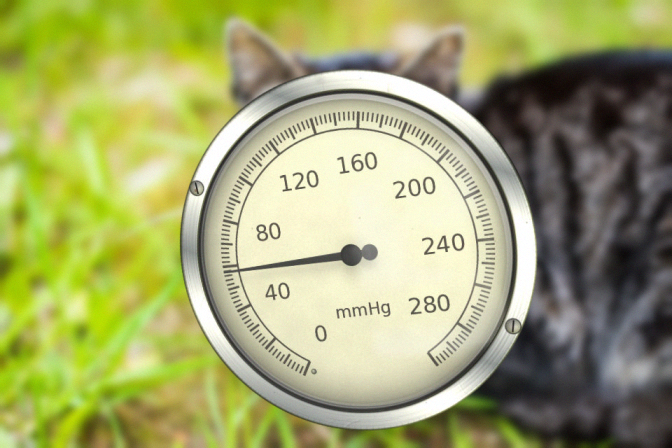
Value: 58 mmHg
